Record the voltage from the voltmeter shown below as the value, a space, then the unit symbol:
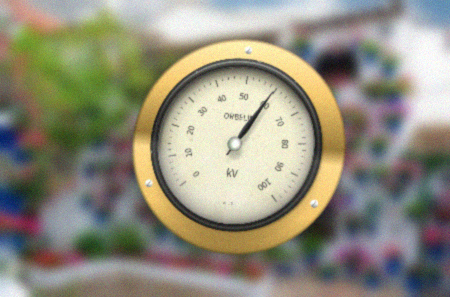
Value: 60 kV
